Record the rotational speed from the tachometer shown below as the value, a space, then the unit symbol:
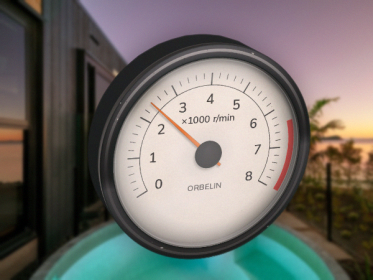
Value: 2400 rpm
